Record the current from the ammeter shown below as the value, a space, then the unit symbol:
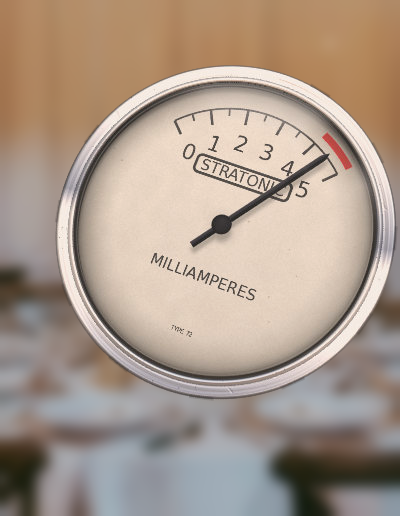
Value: 4.5 mA
